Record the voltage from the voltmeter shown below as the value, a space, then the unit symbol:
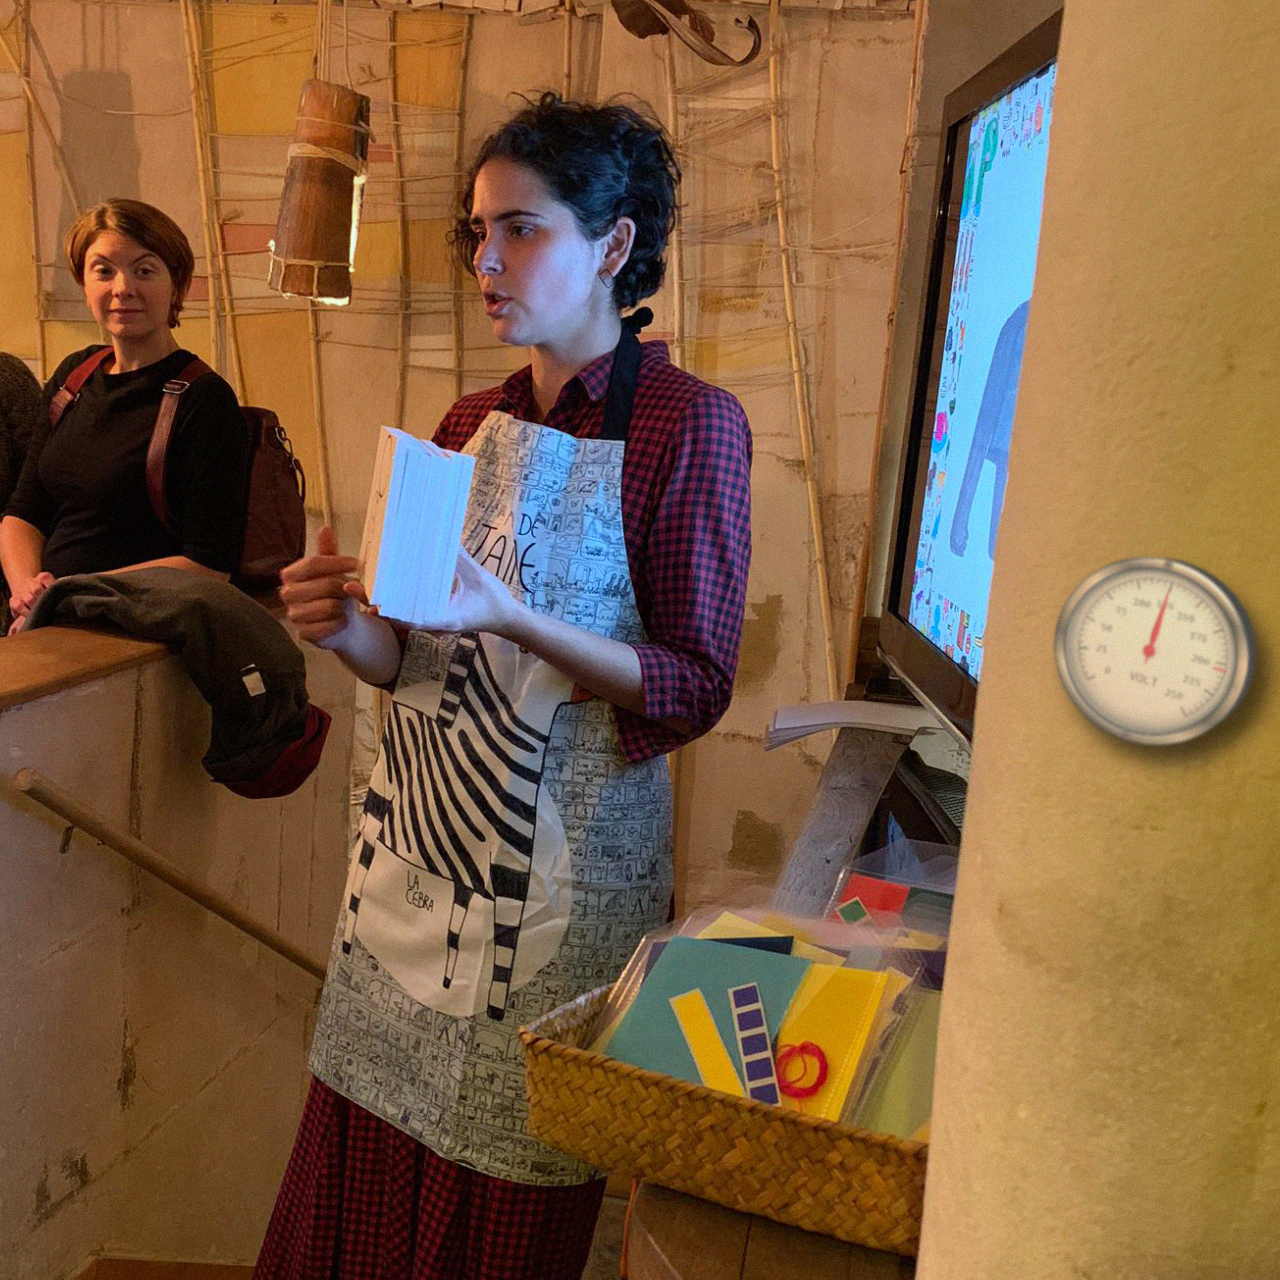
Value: 125 V
